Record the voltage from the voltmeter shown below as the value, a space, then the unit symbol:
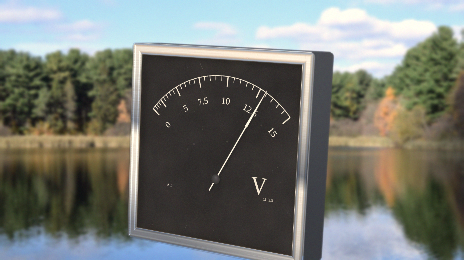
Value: 13 V
